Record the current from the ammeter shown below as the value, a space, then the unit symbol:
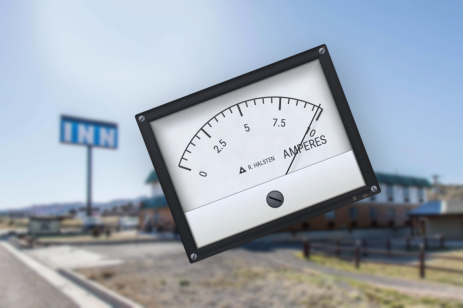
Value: 9.75 A
